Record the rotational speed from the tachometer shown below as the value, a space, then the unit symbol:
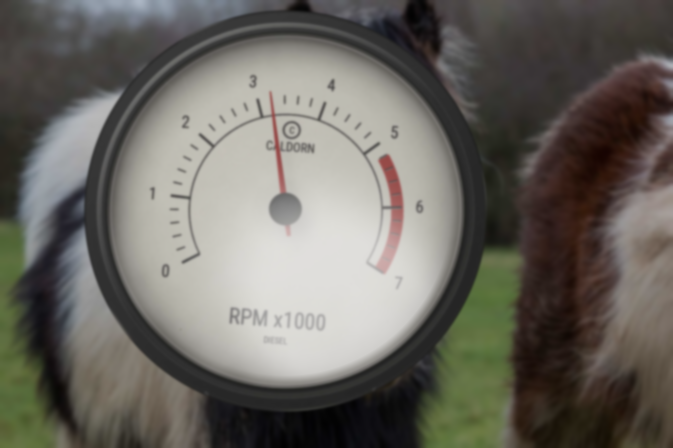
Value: 3200 rpm
